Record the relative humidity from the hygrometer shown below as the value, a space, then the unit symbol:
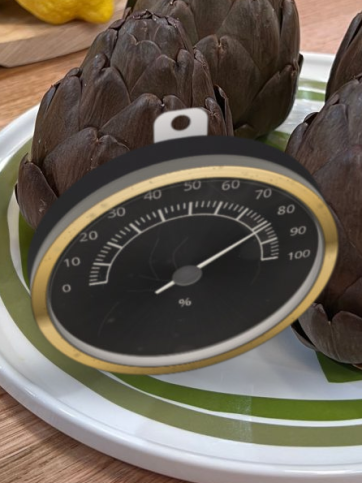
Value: 80 %
